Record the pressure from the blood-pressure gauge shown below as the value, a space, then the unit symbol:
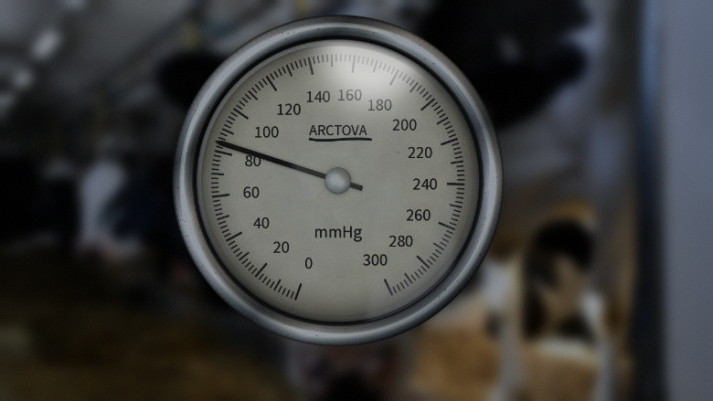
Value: 84 mmHg
